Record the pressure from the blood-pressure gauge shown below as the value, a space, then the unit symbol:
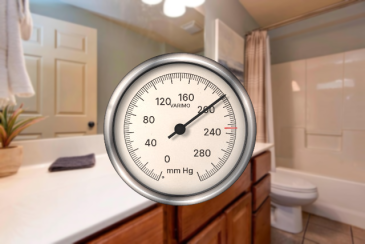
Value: 200 mmHg
